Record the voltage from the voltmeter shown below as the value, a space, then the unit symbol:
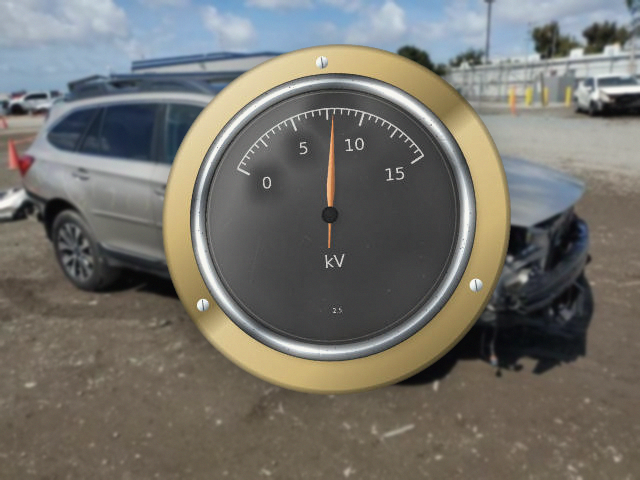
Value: 8 kV
